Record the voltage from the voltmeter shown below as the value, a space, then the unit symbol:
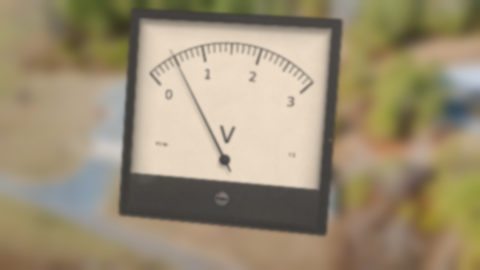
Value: 0.5 V
